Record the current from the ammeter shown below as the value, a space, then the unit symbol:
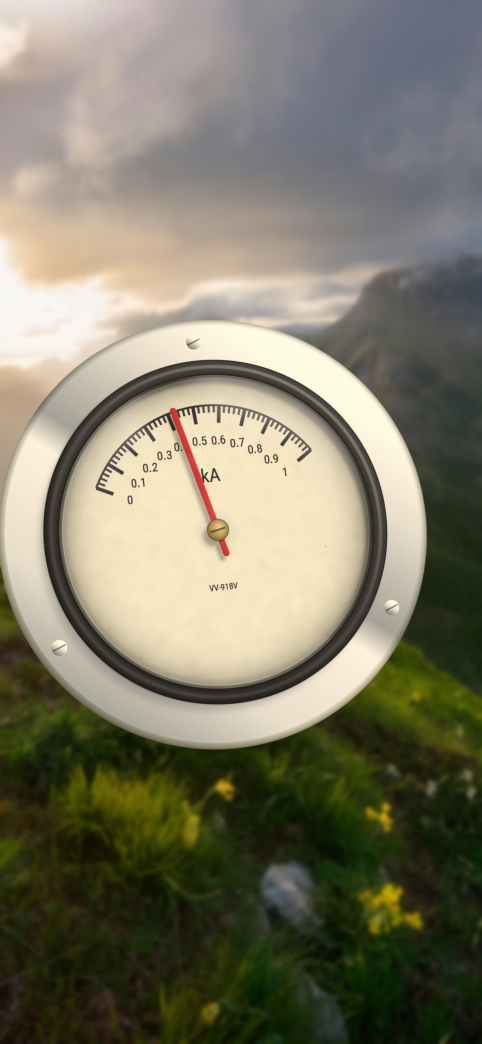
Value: 0.42 kA
